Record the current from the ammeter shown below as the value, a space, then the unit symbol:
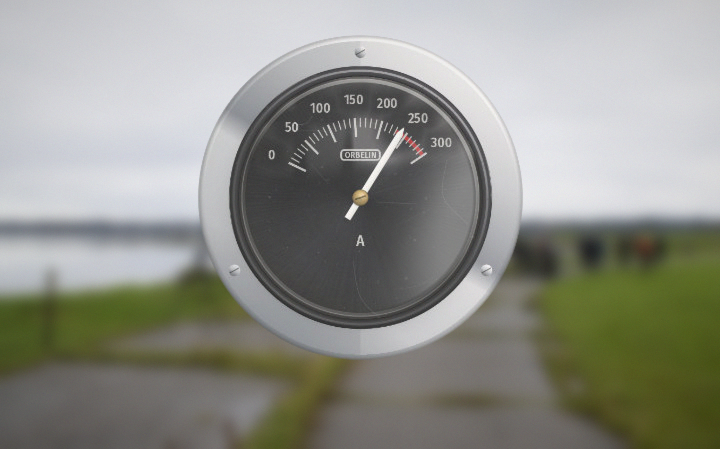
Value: 240 A
